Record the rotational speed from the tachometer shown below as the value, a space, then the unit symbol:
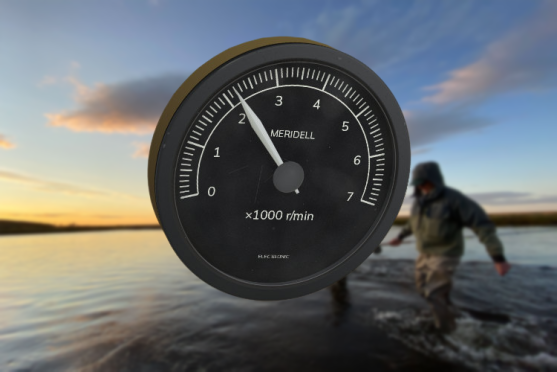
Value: 2200 rpm
